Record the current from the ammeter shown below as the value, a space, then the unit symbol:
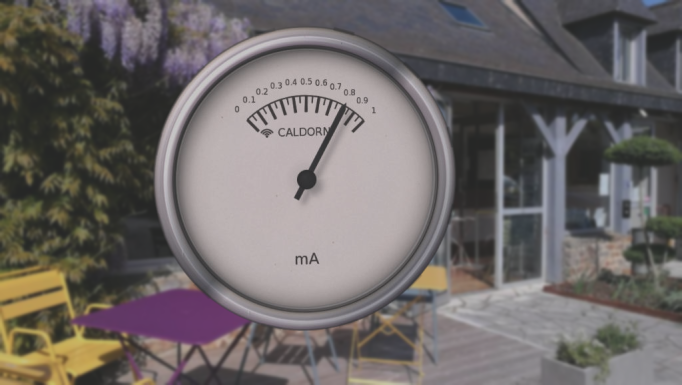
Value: 0.8 mA
